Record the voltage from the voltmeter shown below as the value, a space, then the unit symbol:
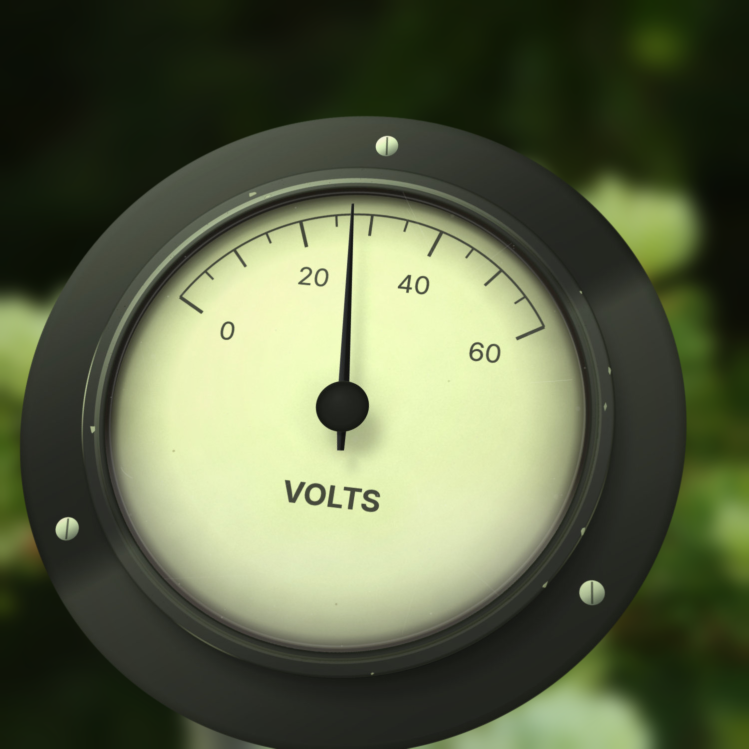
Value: 27.5 V
